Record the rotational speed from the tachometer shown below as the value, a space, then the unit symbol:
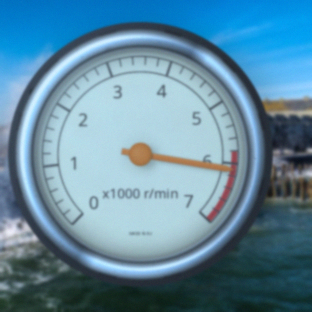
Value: 6100 rpm
